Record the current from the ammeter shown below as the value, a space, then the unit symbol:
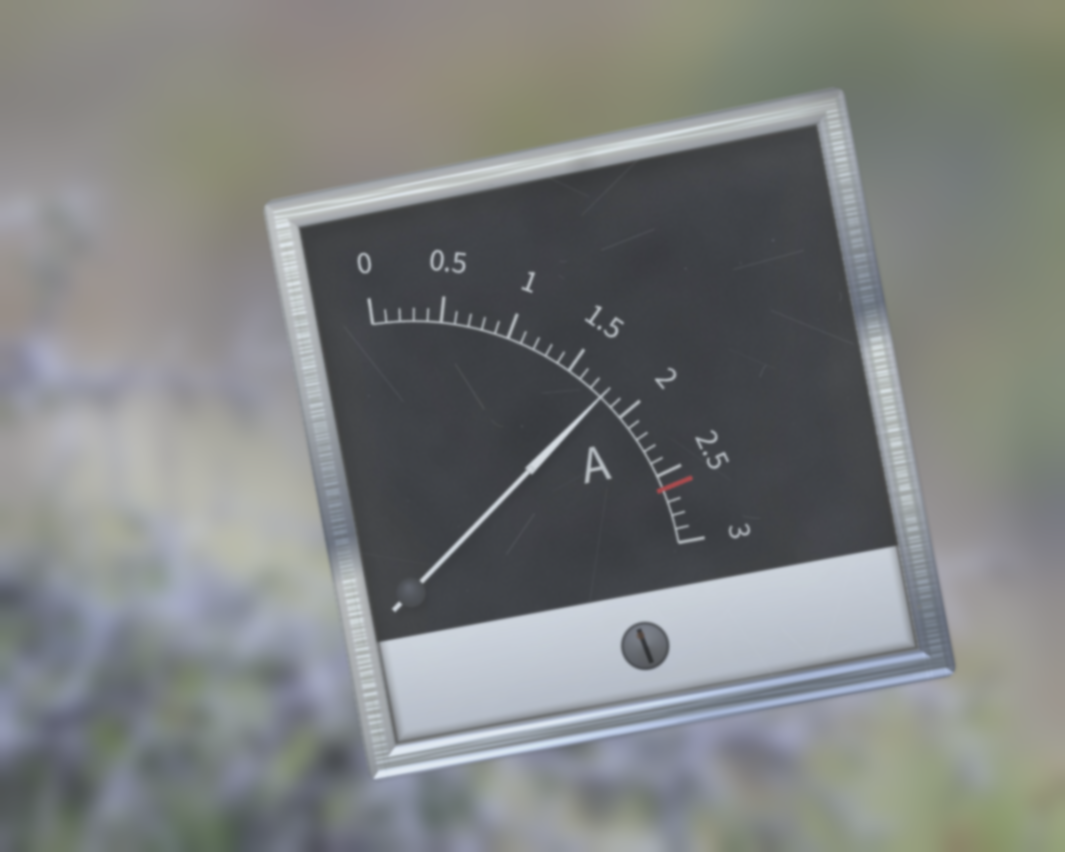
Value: 1.8 A
